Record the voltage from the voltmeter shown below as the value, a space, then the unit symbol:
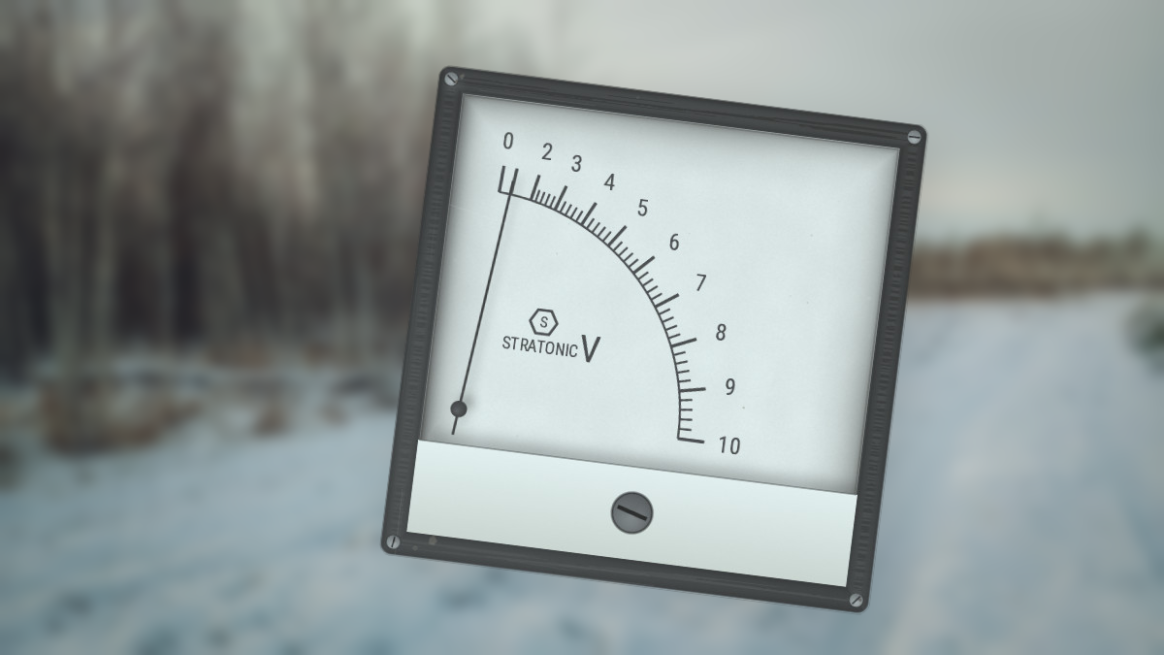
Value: 1 V
